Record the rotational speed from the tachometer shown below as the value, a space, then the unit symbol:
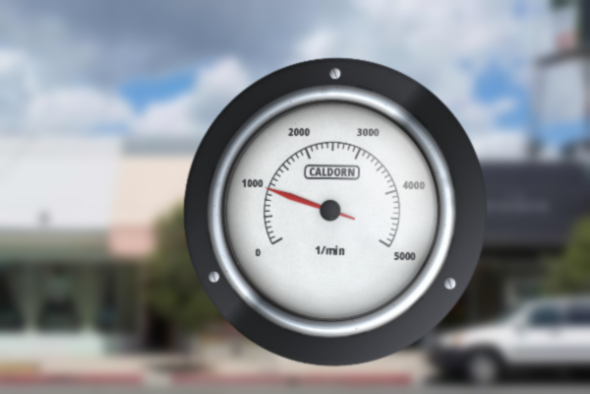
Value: 1000 rpm
